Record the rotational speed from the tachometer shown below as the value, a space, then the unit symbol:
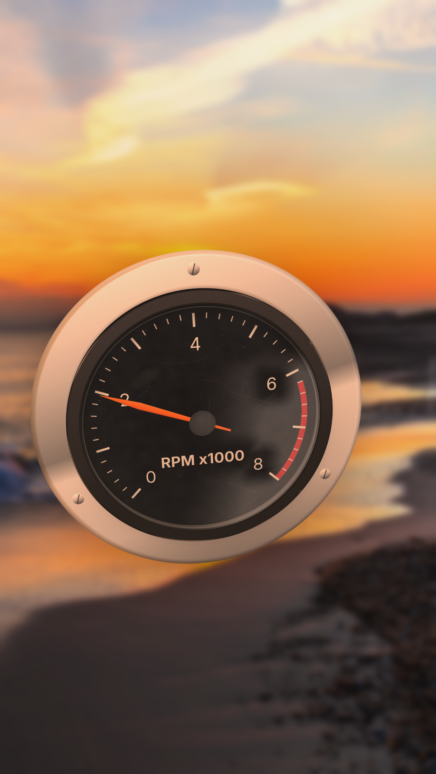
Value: 2000 rpm
